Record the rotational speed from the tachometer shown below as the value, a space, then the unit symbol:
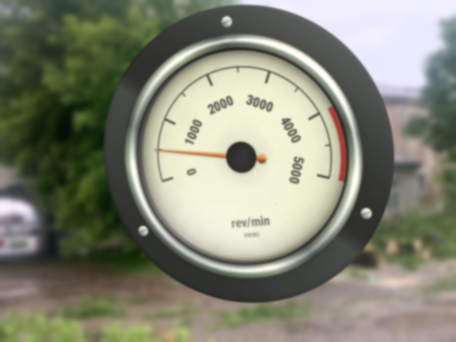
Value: 500 rpm
